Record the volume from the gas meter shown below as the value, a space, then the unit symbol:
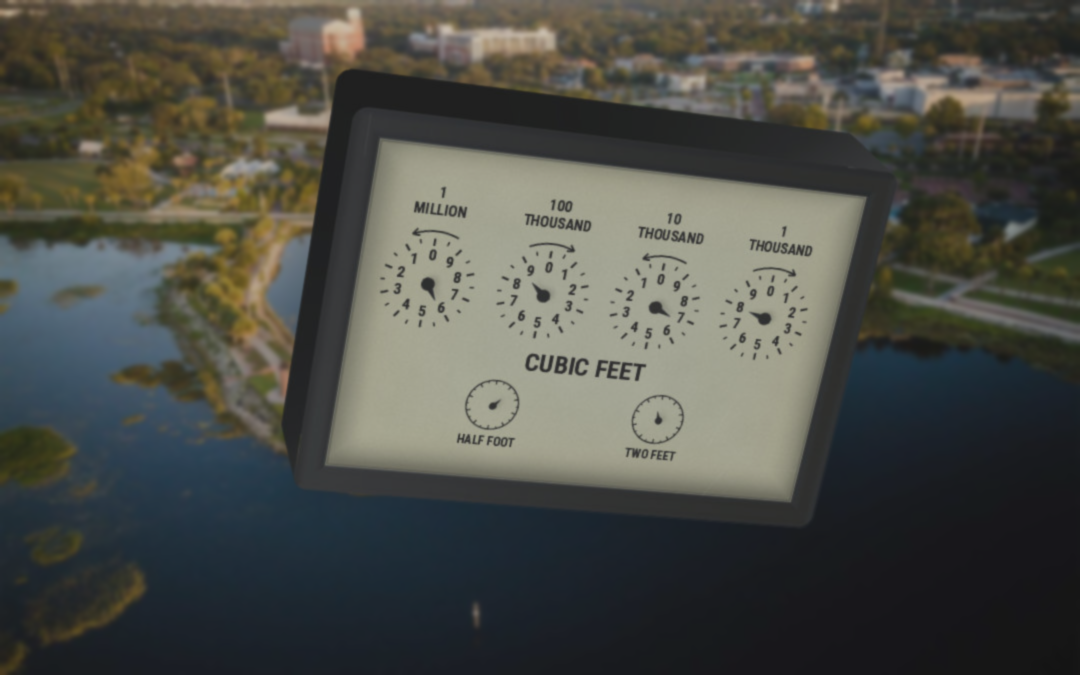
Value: 586800 ft³
